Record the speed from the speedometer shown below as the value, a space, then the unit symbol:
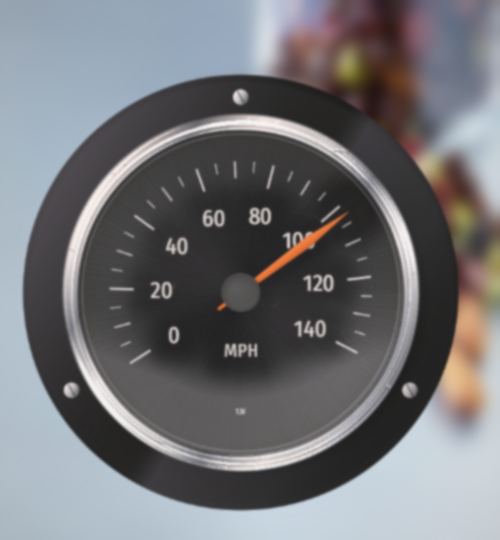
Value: 102.5 mph
